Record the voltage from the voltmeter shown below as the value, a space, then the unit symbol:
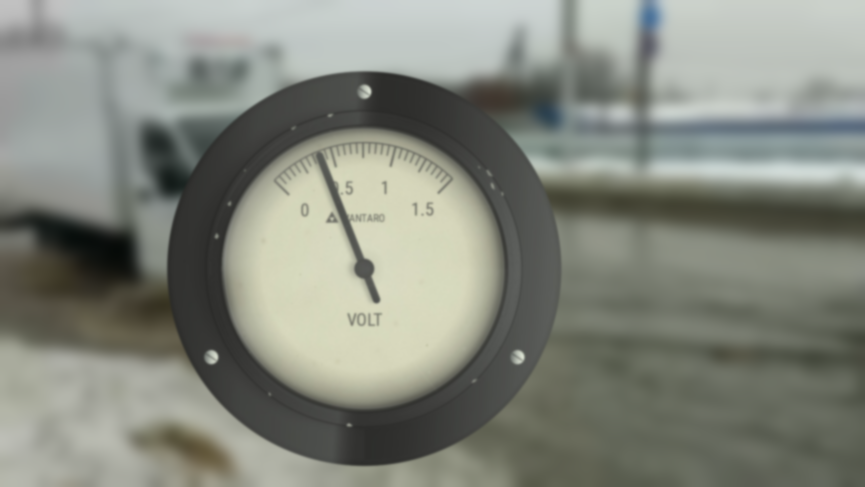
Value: 0.4 V
